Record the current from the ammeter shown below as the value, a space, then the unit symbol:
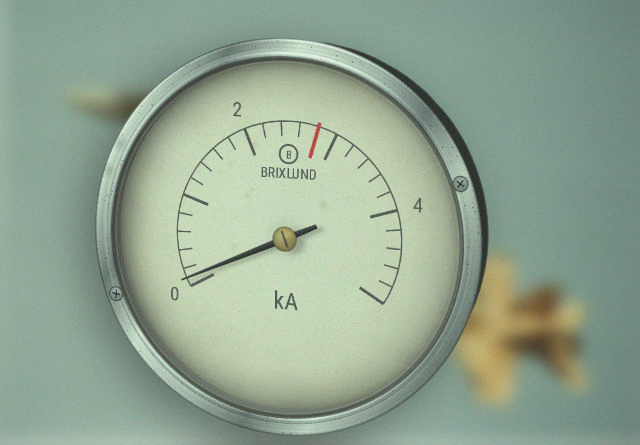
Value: 0.1 kA
